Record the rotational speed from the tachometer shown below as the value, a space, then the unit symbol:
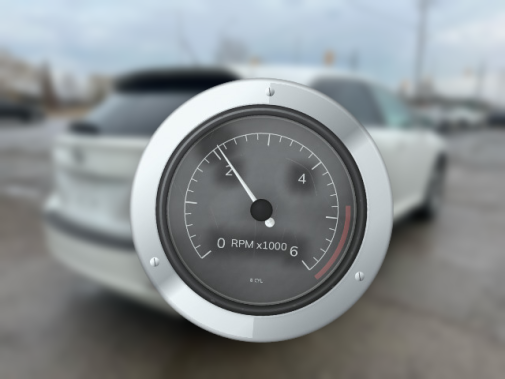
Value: 2100 rpm
